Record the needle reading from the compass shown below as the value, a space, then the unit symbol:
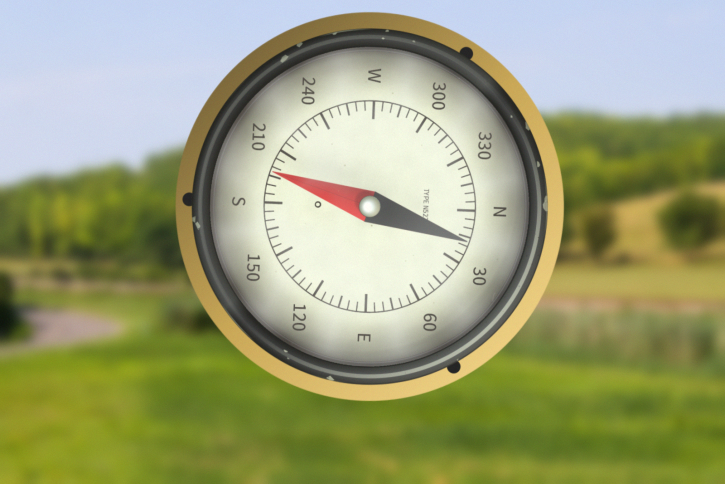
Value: 197.5 °
